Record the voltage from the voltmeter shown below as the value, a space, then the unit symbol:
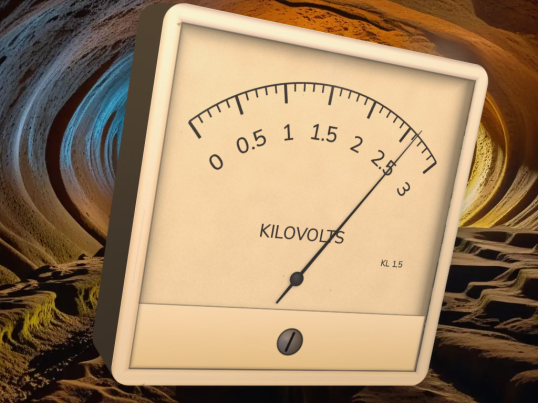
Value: 2.6 kV
